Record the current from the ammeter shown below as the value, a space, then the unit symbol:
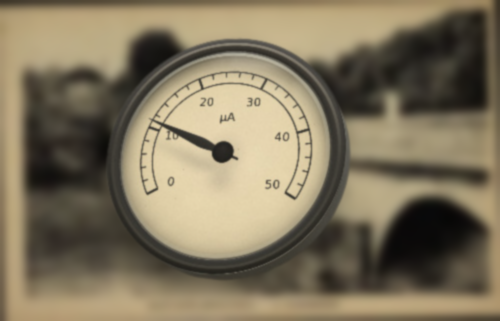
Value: 11 µA
